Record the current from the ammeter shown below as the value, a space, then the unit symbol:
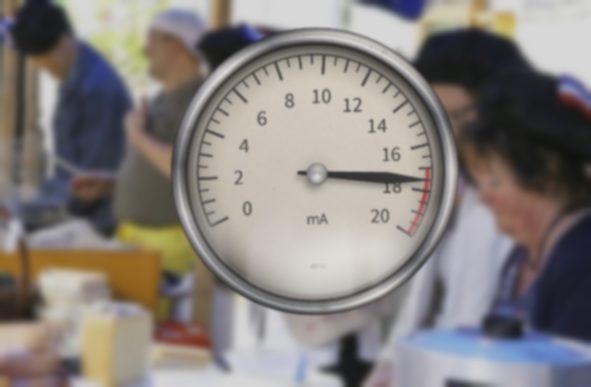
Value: 17.5 mA
